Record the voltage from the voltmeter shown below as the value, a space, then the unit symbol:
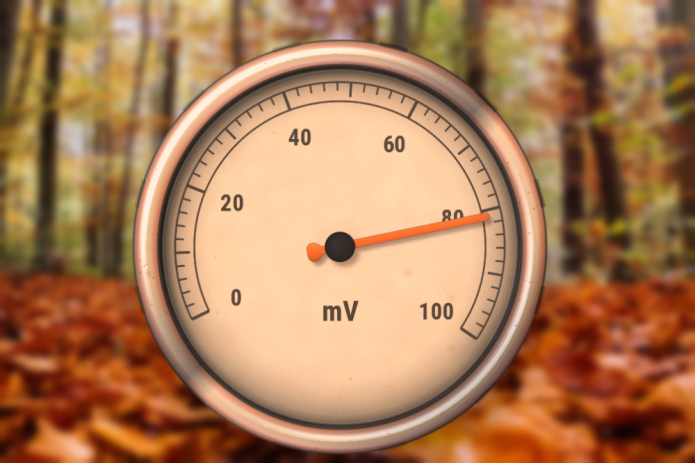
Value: 81 mV
